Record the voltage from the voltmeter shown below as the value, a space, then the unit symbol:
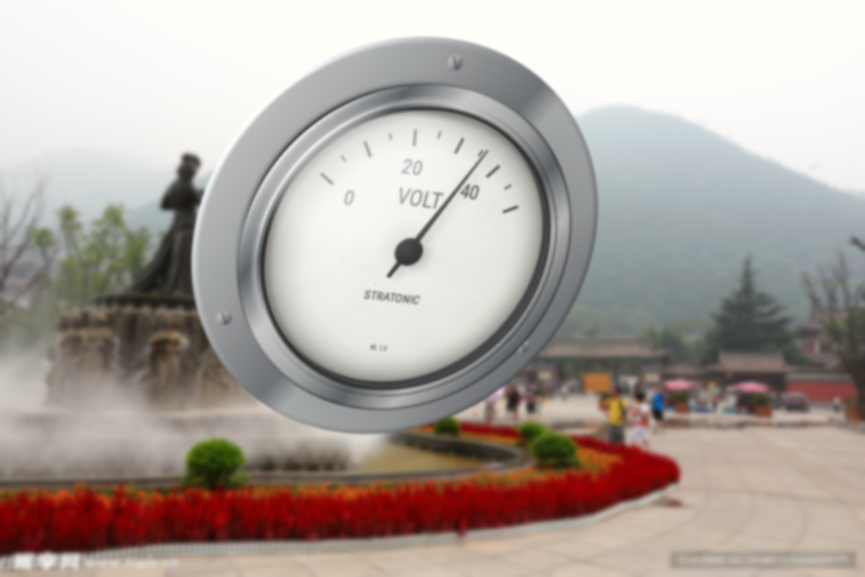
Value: 35 V
